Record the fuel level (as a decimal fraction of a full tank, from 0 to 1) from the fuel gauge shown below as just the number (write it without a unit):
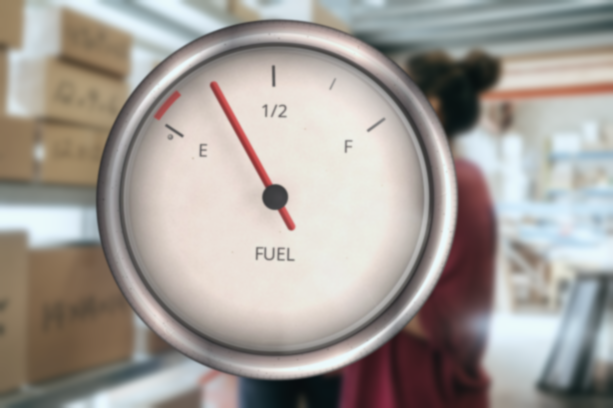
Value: 0.25
